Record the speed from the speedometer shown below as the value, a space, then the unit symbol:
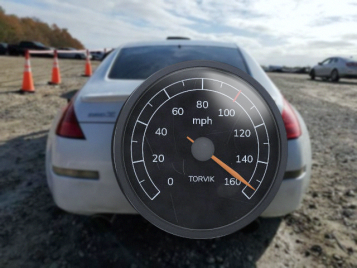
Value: 155 mph
